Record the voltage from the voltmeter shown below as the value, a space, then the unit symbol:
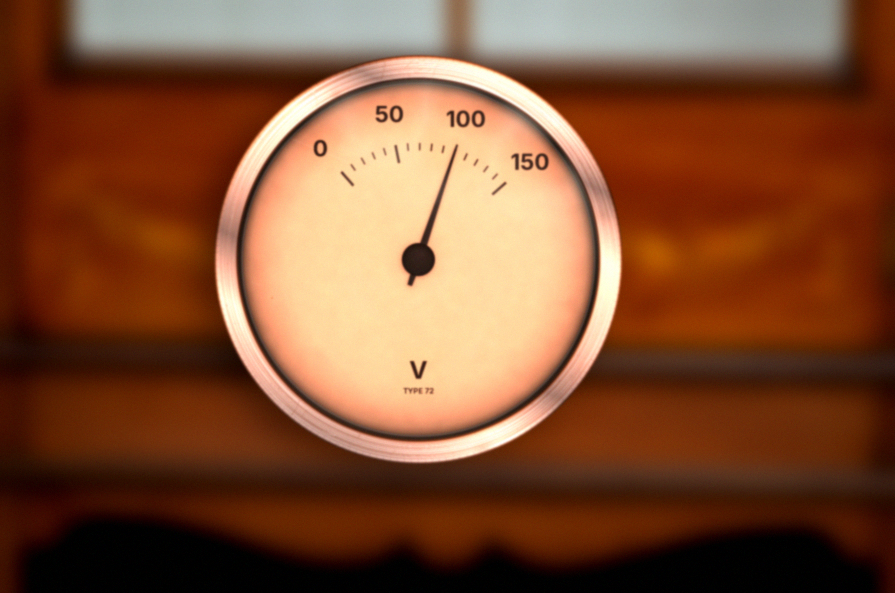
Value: 100 V
